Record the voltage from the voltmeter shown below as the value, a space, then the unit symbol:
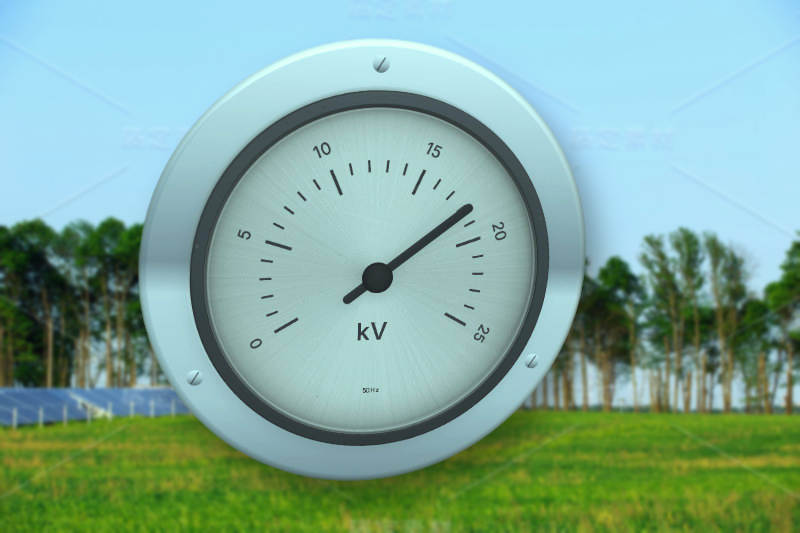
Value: 18 kV
